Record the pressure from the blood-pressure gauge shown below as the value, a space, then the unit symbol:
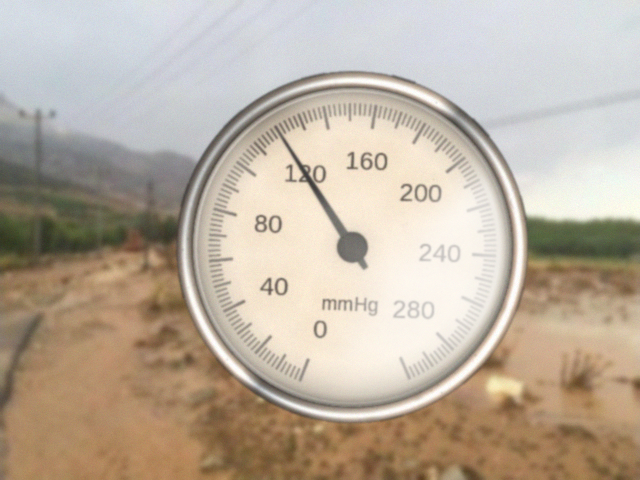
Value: 120 mmHg
